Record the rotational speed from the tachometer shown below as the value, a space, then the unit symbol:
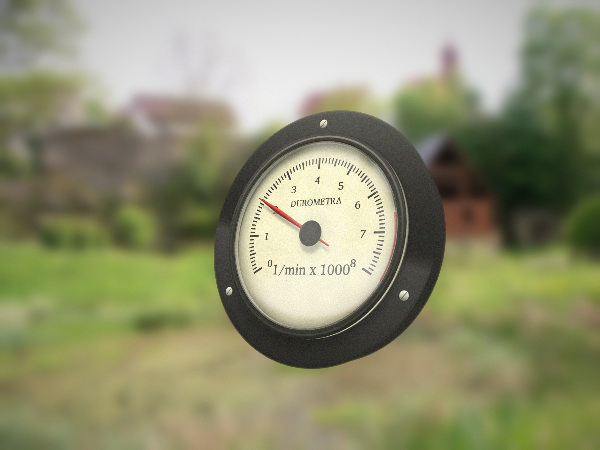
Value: 2000 rpm
